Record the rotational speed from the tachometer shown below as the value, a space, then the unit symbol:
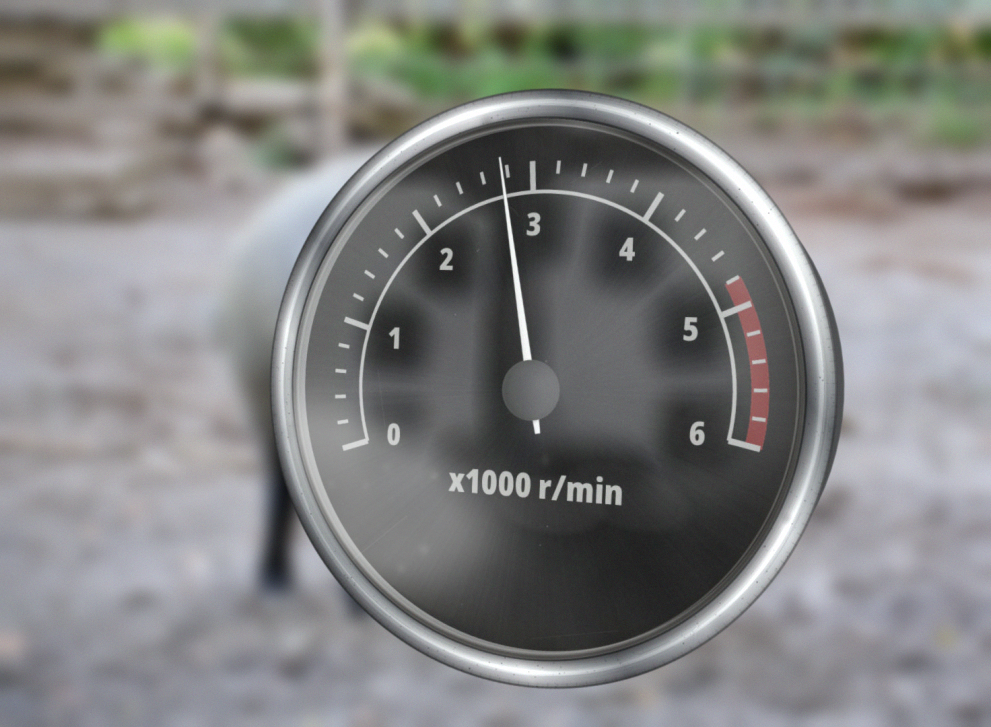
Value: 2800 rpm
